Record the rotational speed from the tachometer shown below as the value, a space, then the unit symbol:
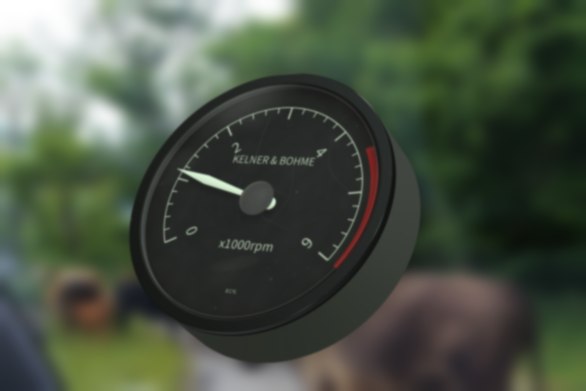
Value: 1100 rpm
